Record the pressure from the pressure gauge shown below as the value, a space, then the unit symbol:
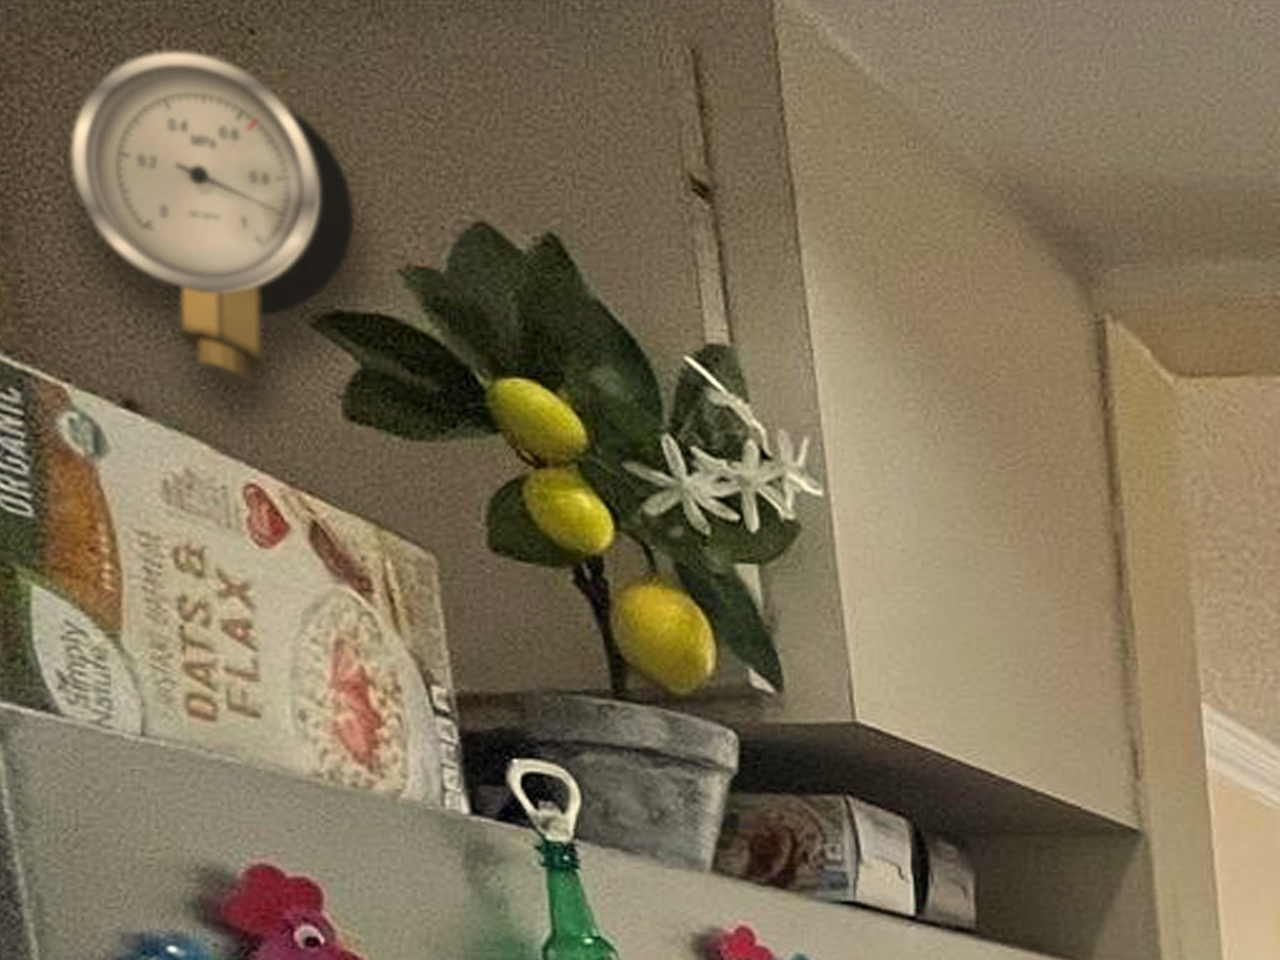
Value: 0.9 MPa
